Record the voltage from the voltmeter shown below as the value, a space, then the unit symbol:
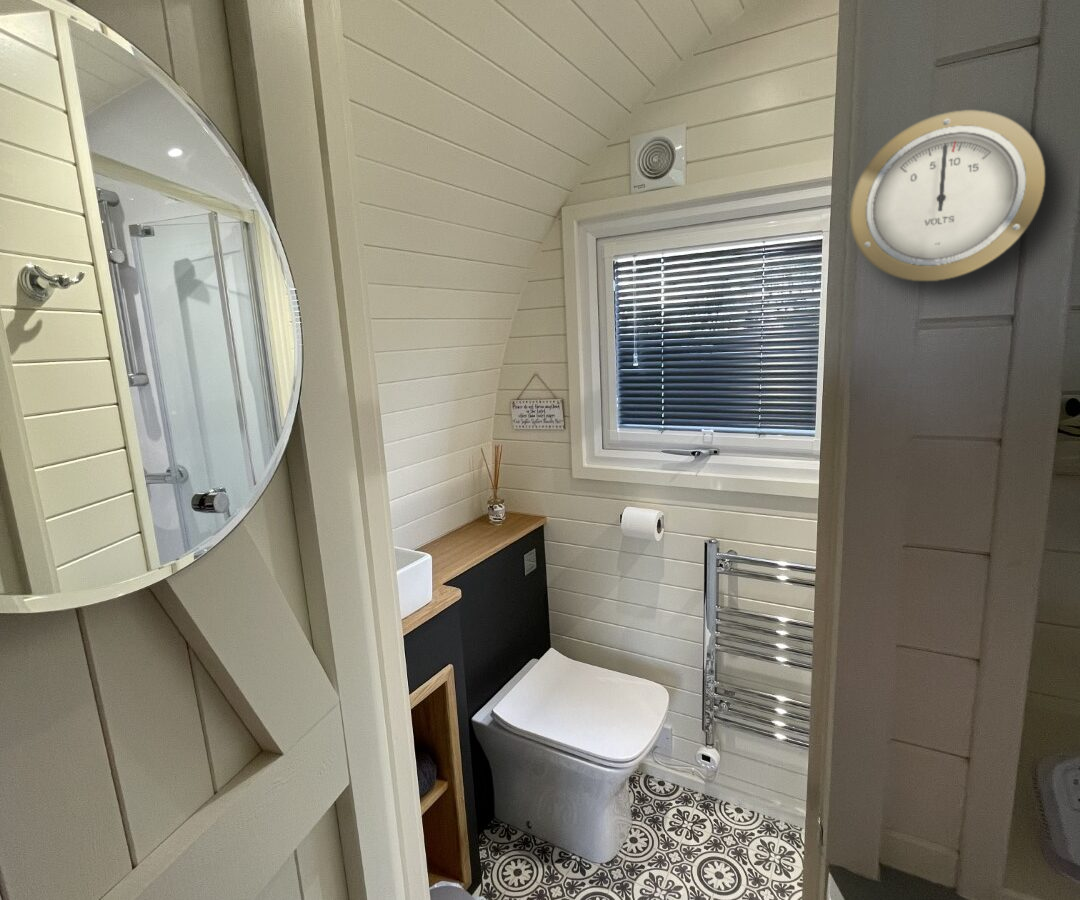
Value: 7.5 V
